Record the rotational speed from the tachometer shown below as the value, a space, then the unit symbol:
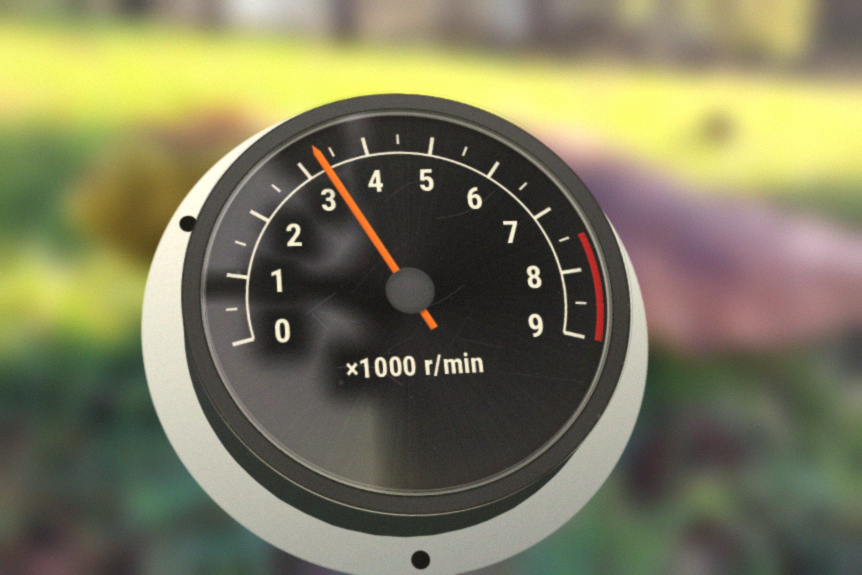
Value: 3250 rpm
